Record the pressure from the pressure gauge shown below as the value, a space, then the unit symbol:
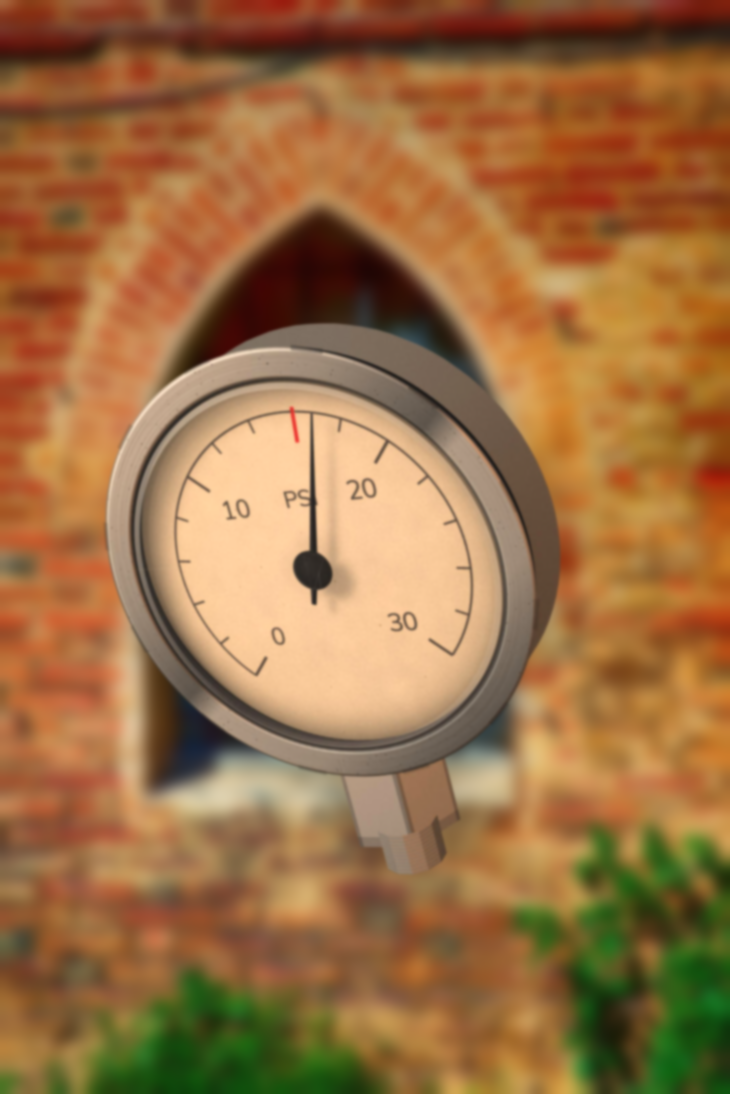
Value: 17 psi
